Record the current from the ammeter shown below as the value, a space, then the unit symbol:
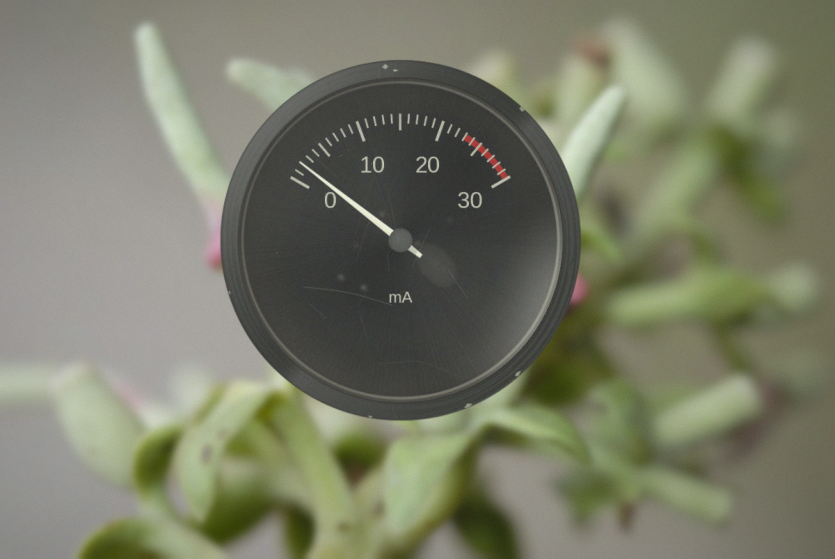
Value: 2 mA
